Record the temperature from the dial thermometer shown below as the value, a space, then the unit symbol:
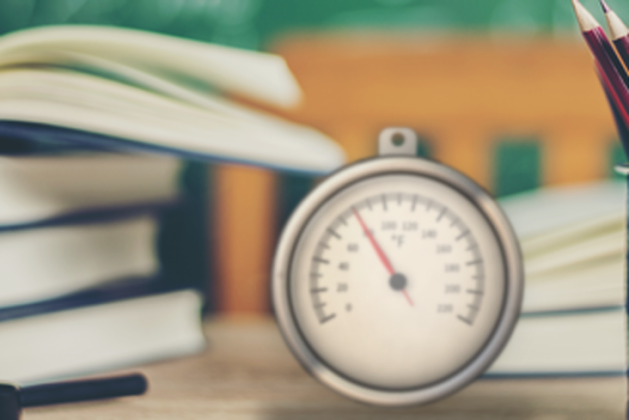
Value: 80 °F
